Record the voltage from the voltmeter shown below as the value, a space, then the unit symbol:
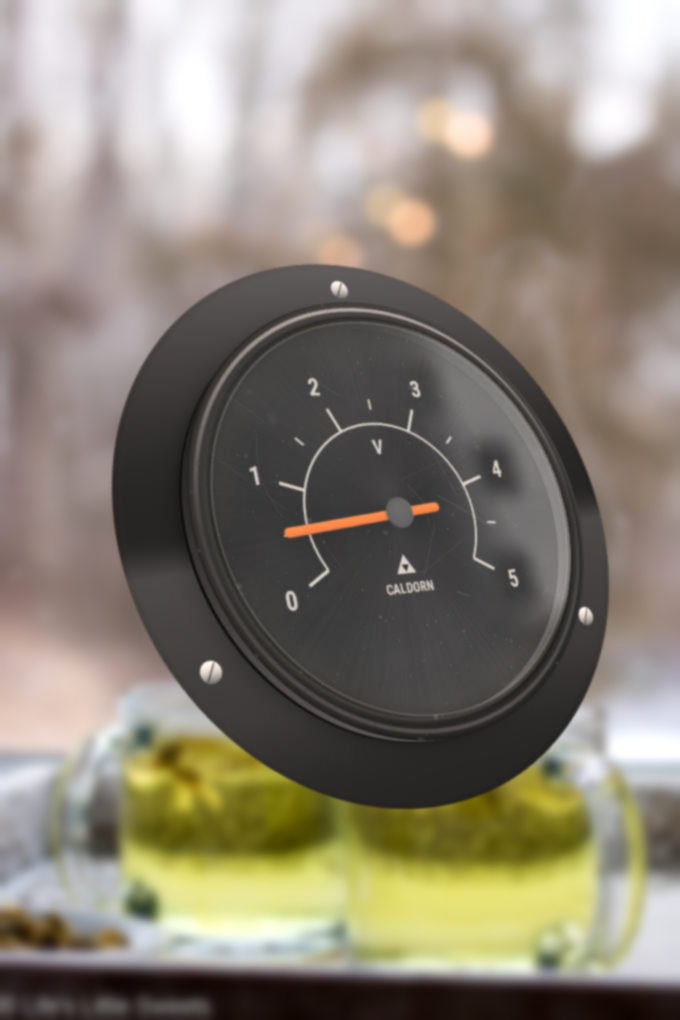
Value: 0.5 V
